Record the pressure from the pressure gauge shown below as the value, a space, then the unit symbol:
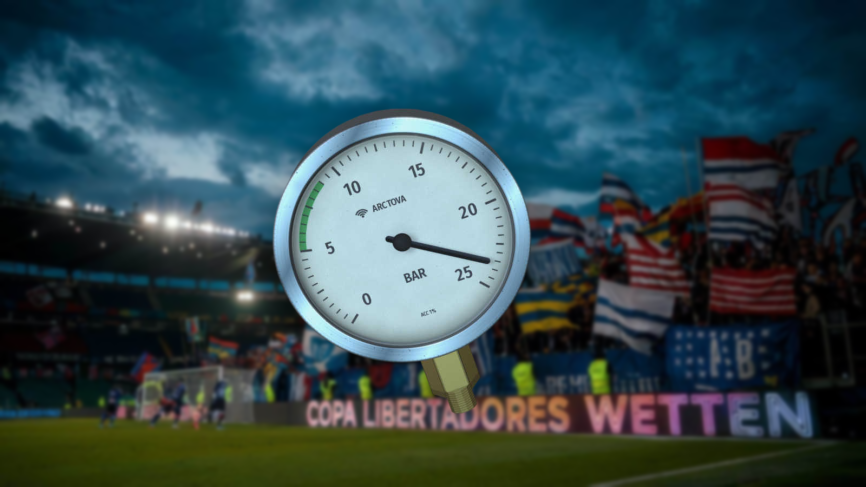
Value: 23.5 bar
